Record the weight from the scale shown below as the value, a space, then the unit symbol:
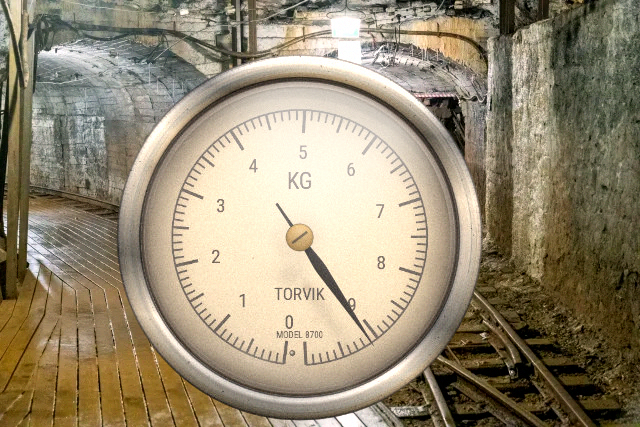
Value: 9.1 kg
